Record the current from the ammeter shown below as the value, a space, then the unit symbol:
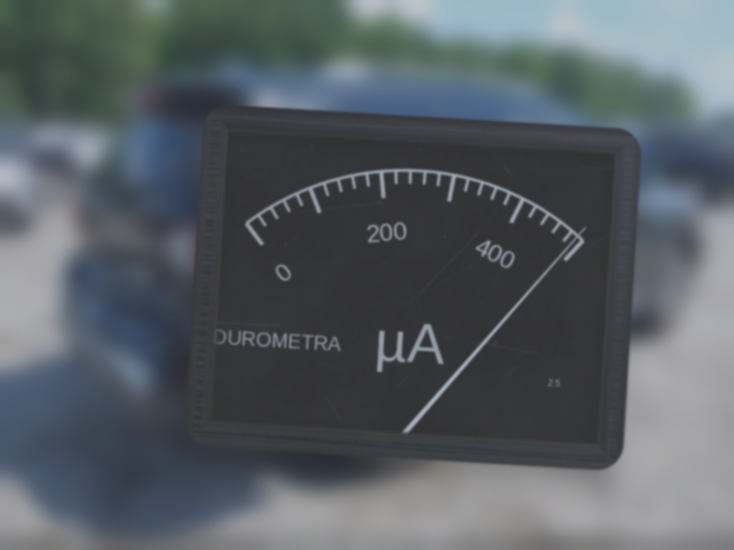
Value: 490 µA
